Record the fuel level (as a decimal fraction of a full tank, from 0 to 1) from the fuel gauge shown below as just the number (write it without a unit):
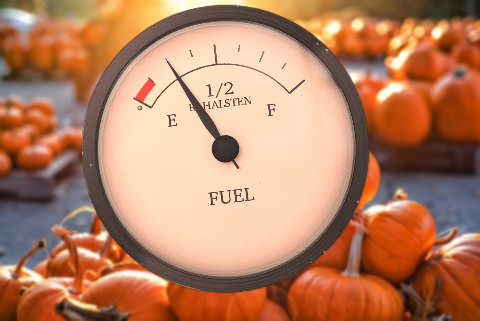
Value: 0.25
